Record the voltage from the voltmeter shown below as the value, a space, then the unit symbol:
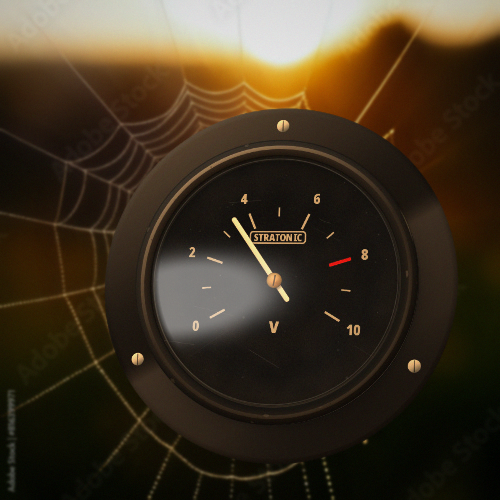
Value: 3.5 V
